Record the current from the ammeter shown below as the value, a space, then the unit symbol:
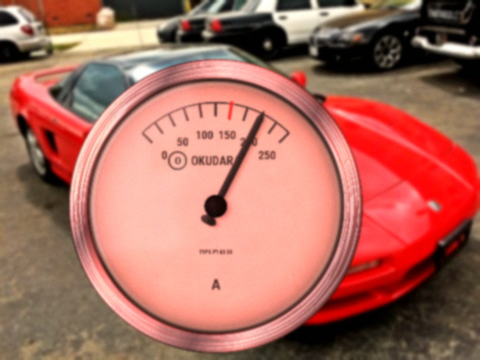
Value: 200 A
